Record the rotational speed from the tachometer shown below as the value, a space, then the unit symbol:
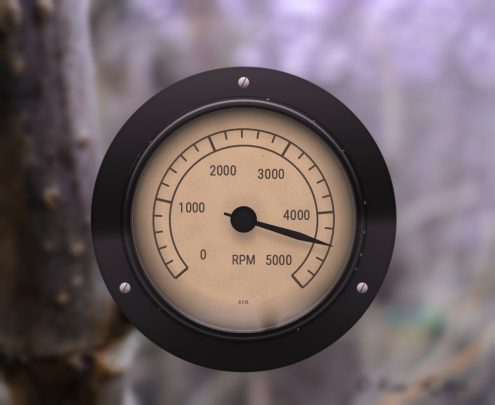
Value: 4400 rpm
